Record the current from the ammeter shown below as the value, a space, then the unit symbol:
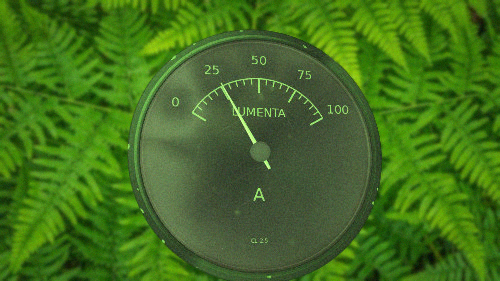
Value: 25 A
